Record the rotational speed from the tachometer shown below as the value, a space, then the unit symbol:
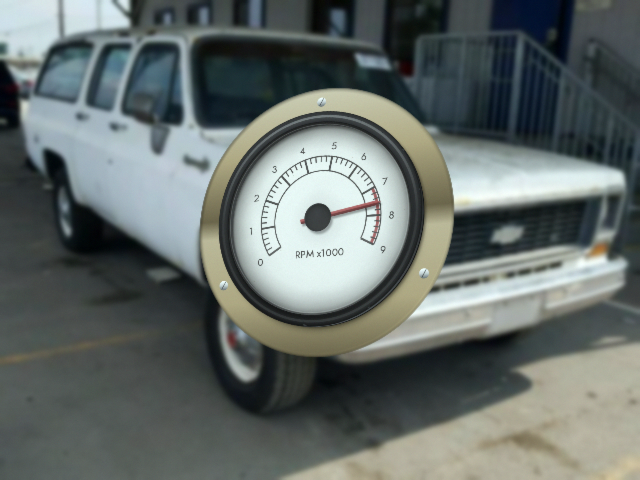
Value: 7600 rpm
